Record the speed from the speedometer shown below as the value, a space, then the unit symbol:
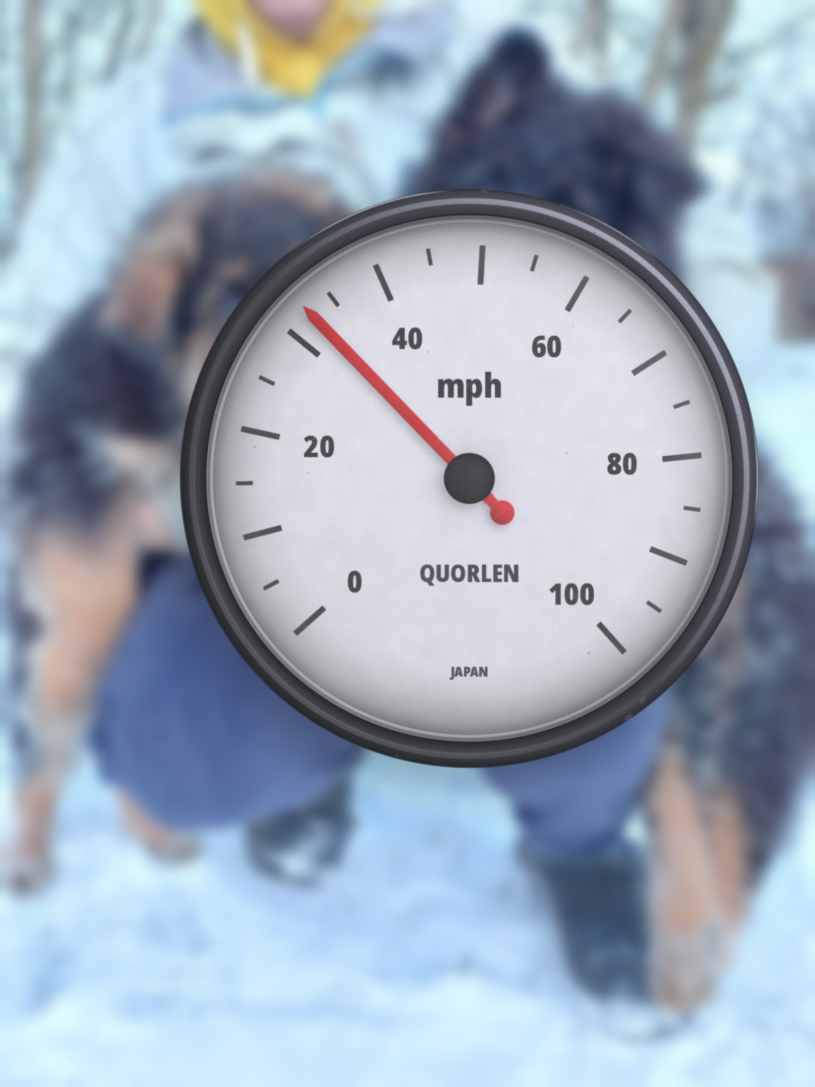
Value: 32.5 mph
